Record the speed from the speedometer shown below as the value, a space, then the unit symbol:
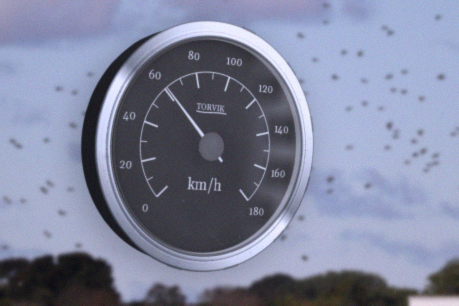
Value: 60 km/h
